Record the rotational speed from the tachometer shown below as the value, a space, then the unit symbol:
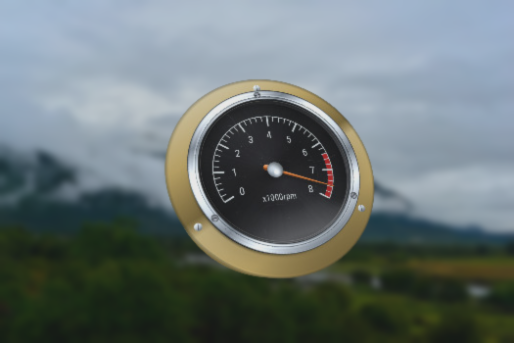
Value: 7600 rpm
